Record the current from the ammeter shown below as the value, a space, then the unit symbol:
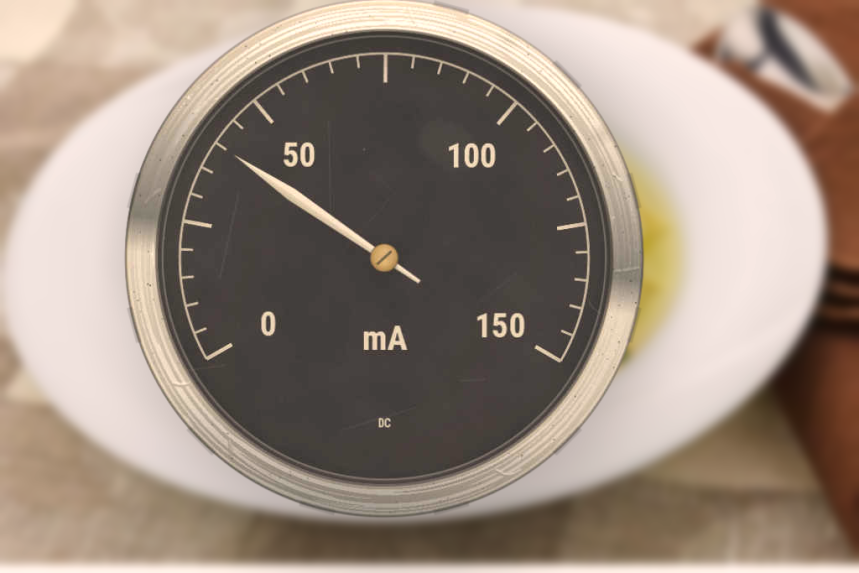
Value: 40 mA
